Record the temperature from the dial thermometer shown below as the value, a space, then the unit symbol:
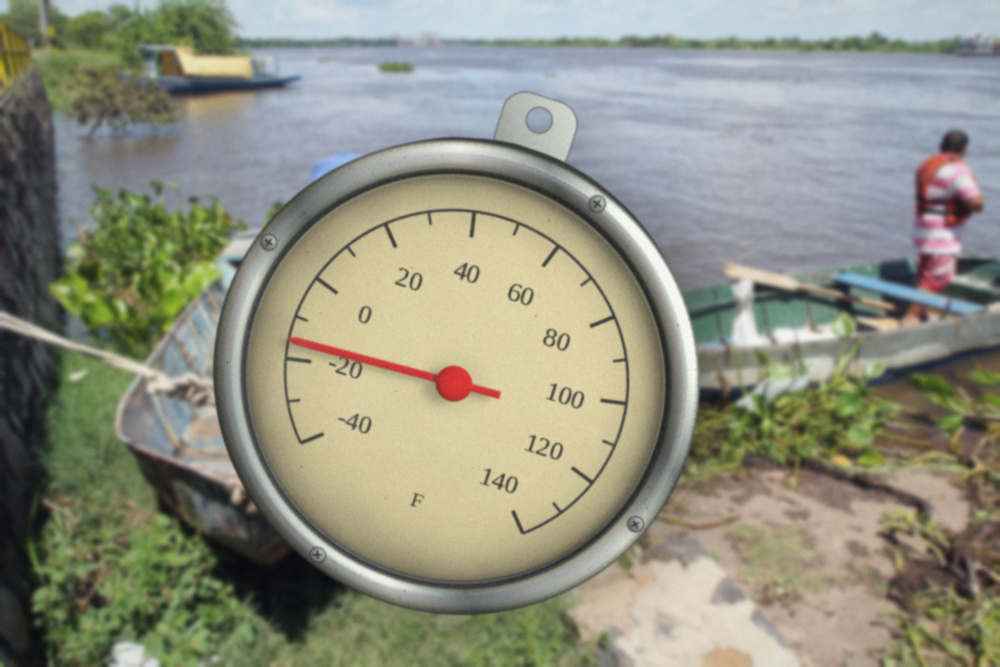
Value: -15 °F
